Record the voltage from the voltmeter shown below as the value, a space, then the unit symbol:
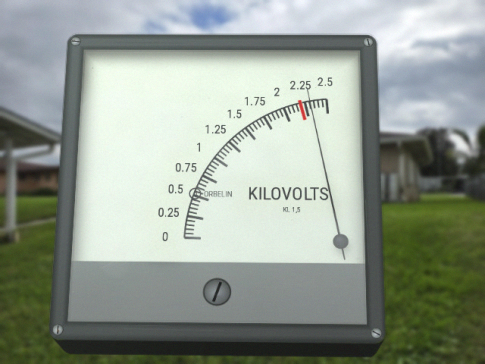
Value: 2.3 kV
